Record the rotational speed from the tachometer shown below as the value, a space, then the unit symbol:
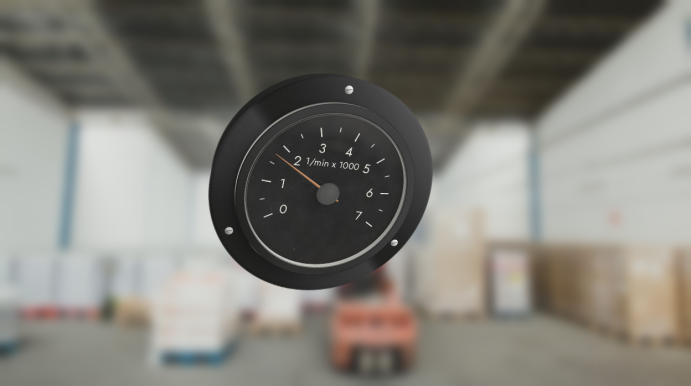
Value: 1750 rpm
